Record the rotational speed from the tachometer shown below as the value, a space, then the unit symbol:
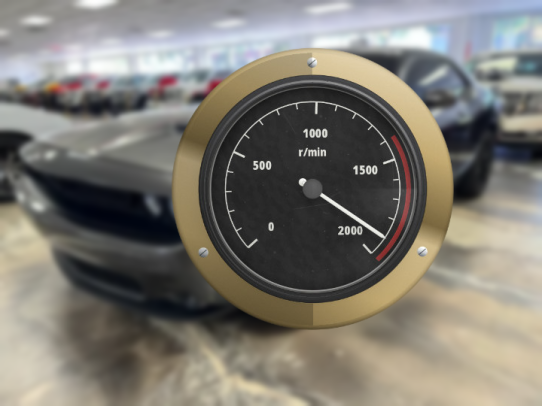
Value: 1900 rpm
